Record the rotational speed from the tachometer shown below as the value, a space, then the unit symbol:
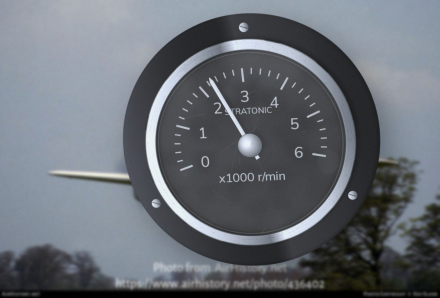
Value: 2300 rpm
